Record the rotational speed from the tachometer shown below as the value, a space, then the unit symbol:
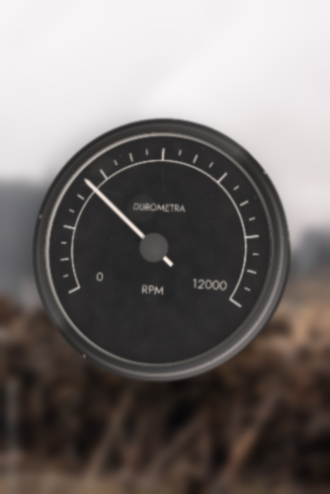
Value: 3500 rpm
